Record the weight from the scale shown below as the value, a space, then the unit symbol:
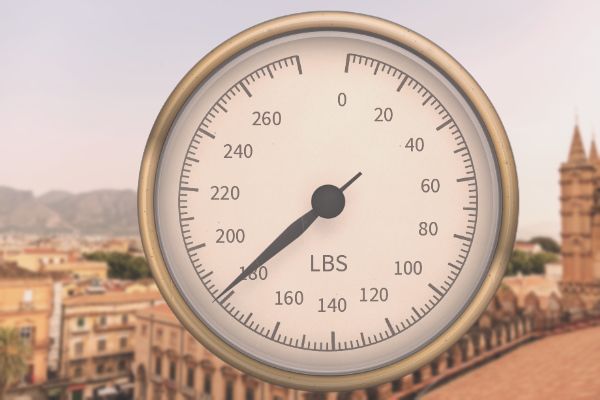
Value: 182 lb
